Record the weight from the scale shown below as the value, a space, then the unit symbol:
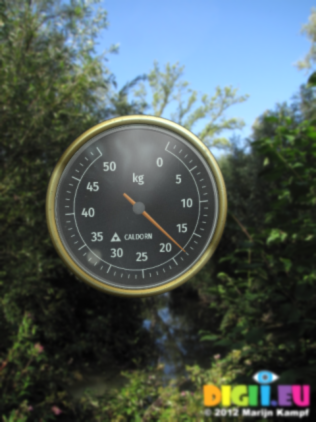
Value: 18 kg
